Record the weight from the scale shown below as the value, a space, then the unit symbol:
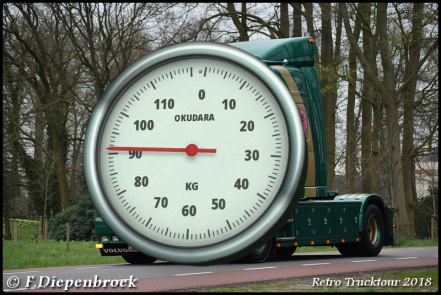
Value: 91 kg
